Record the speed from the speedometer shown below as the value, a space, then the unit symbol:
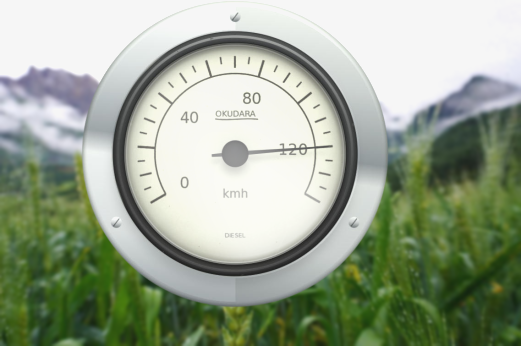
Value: 120 km/h
